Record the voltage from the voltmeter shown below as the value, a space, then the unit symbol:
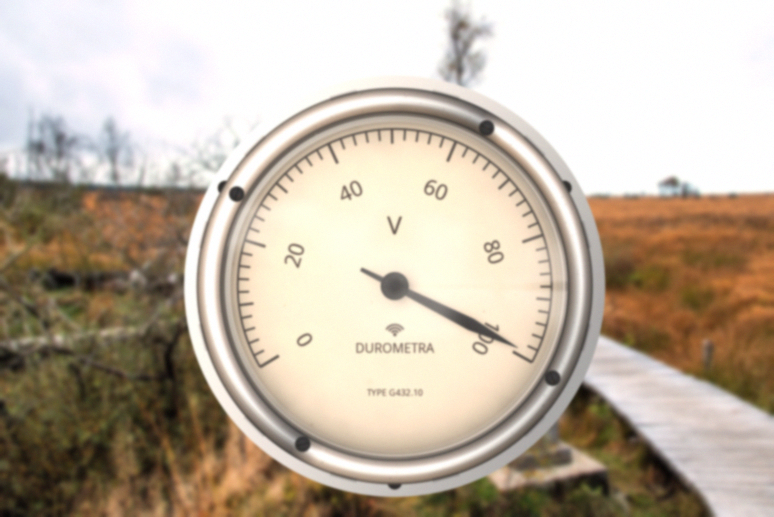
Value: 99 V
